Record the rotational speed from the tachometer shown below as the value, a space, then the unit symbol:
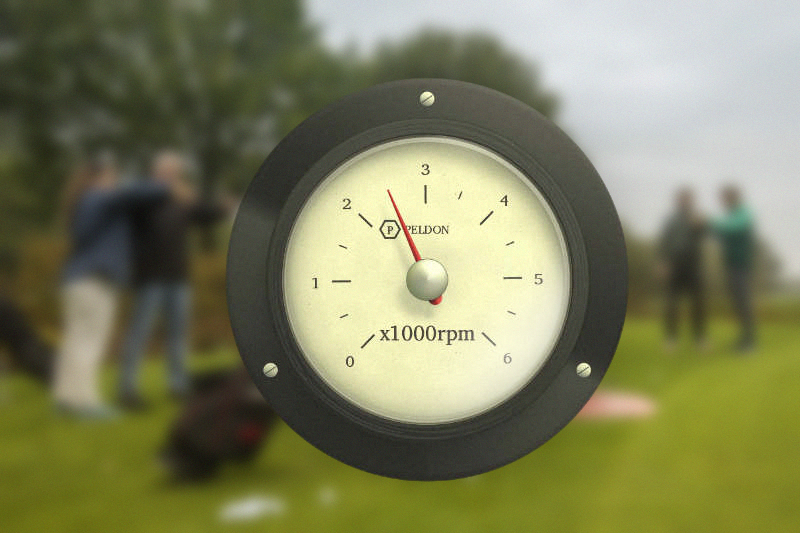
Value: 2500 rpm
